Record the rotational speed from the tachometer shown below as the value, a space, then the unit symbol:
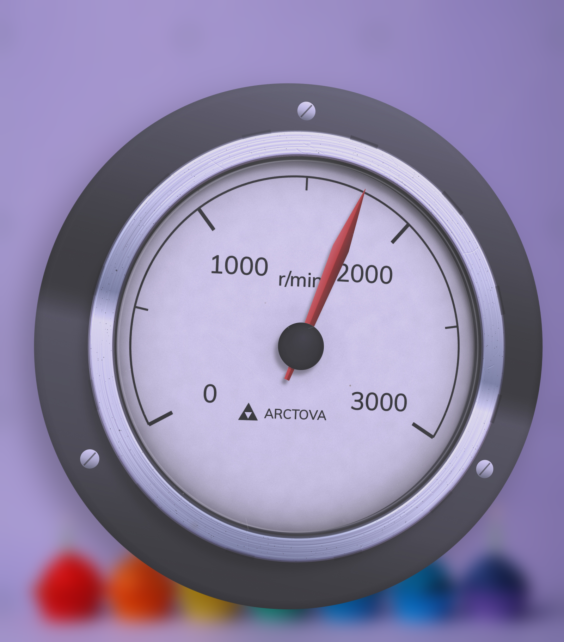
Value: 1750 rpm
